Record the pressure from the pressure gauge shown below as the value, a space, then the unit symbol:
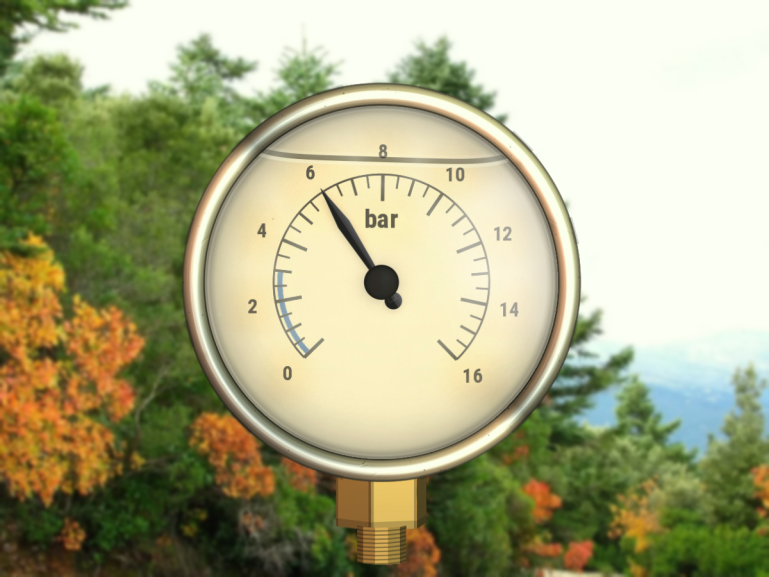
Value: 6 bar
